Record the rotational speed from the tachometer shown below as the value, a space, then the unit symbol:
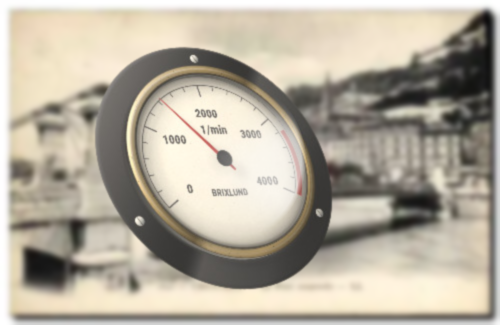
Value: 1400 rpm
